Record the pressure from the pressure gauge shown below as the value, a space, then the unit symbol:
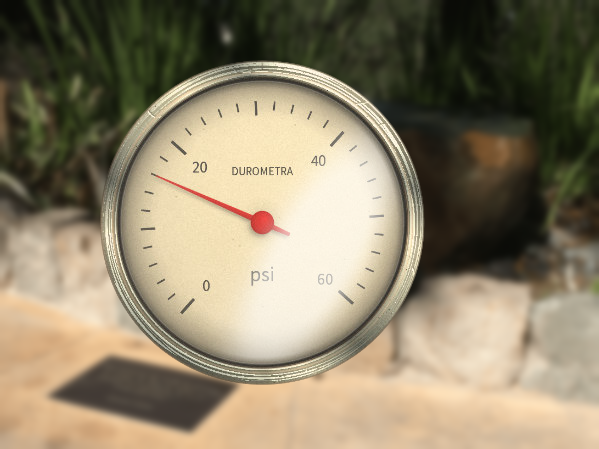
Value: 16 psi
